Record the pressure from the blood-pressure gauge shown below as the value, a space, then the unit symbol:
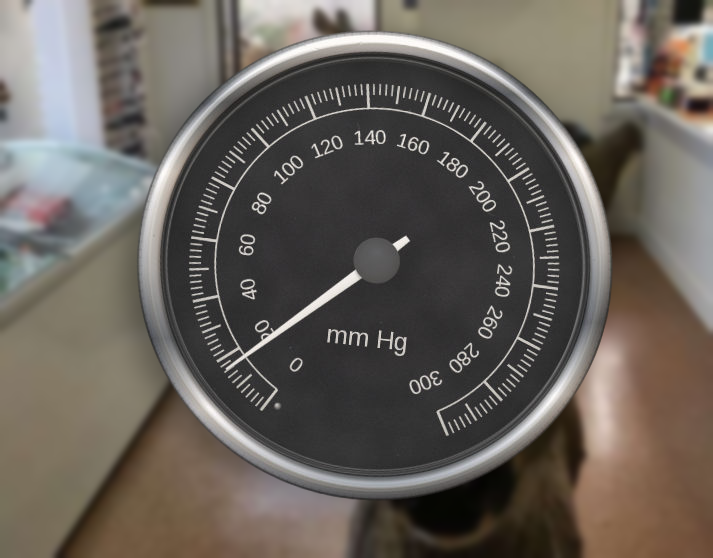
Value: 16 mmHg
